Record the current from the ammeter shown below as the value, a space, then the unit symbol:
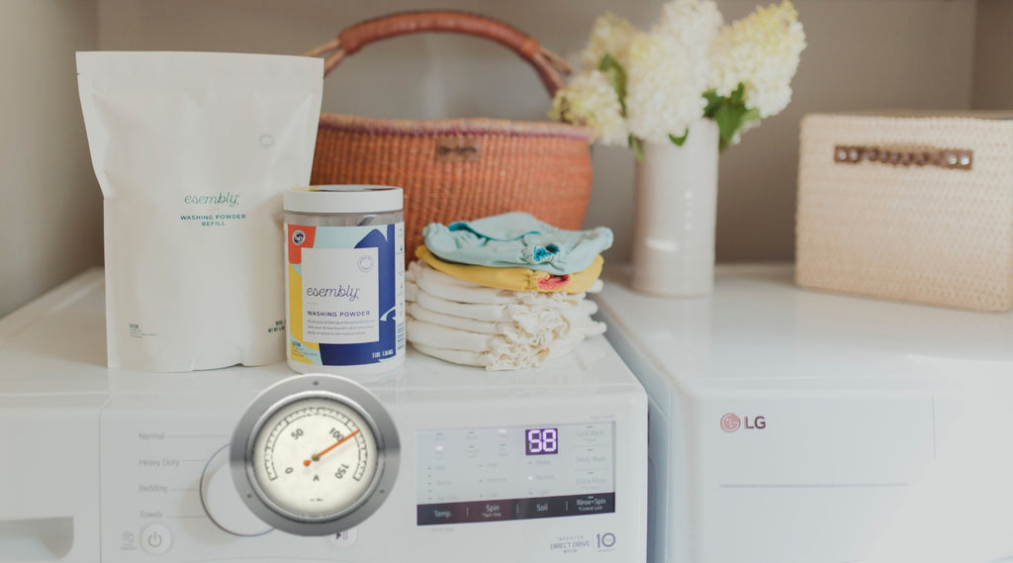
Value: 110 A
